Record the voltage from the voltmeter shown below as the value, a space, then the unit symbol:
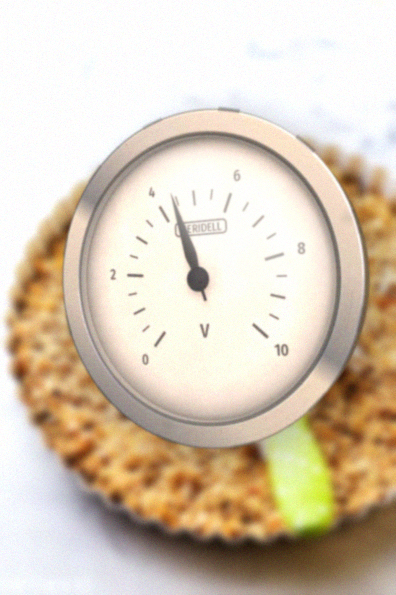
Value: 4.5 V
